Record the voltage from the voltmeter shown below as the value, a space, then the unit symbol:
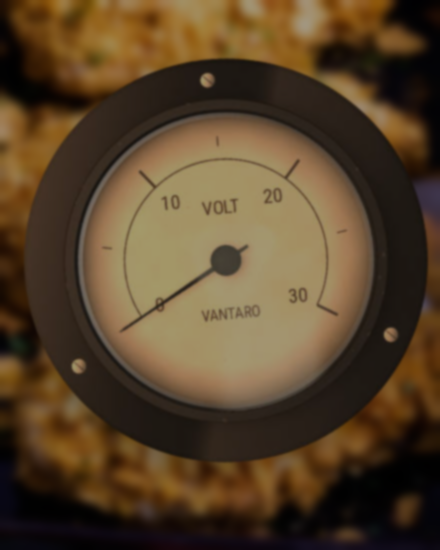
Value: 0 V
